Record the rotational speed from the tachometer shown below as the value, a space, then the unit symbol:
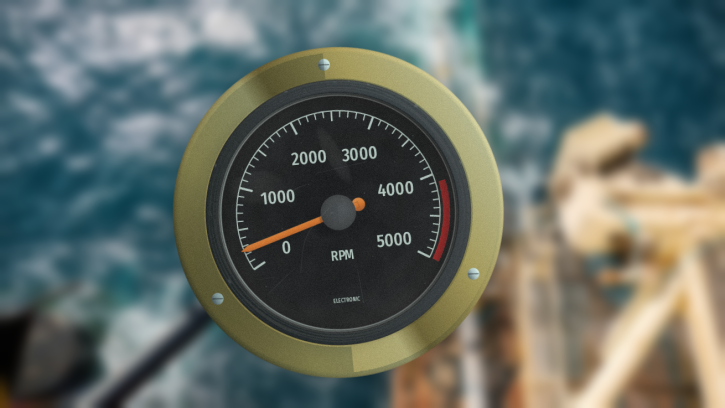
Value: 250 rpm
